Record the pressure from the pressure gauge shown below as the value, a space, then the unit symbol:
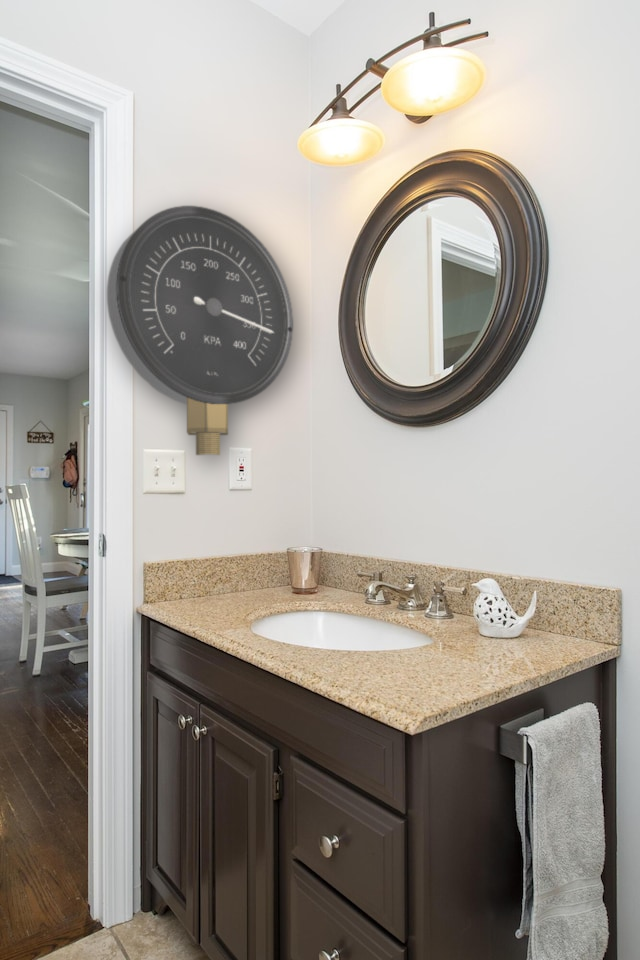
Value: 350 kPa
